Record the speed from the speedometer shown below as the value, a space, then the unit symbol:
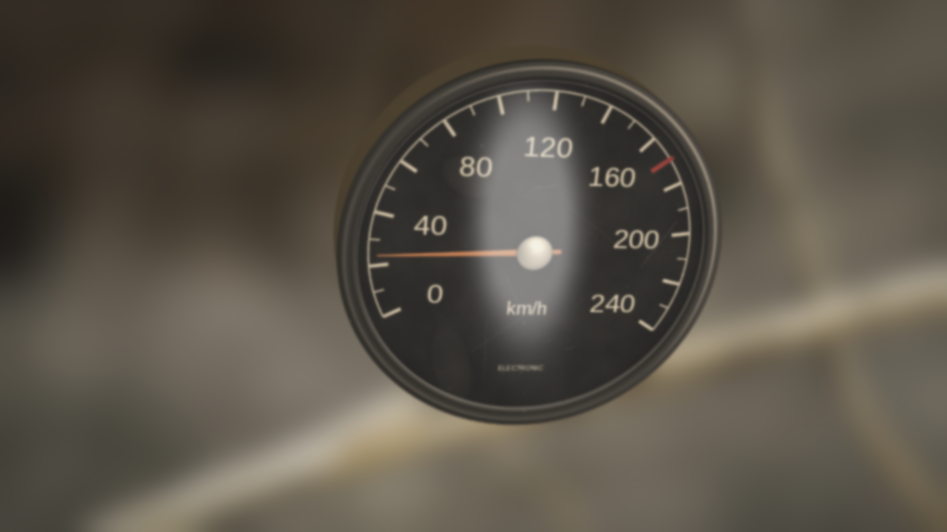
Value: 25 km/h
